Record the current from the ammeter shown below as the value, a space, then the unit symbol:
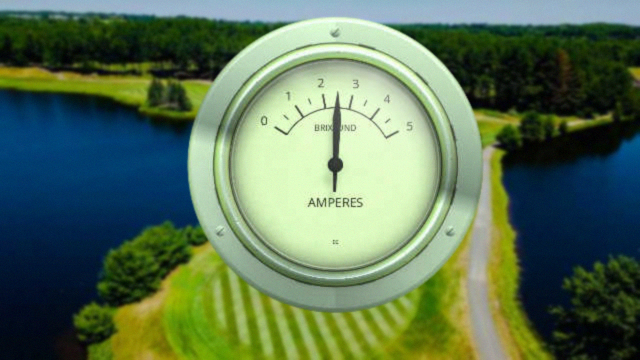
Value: 2.5 A
